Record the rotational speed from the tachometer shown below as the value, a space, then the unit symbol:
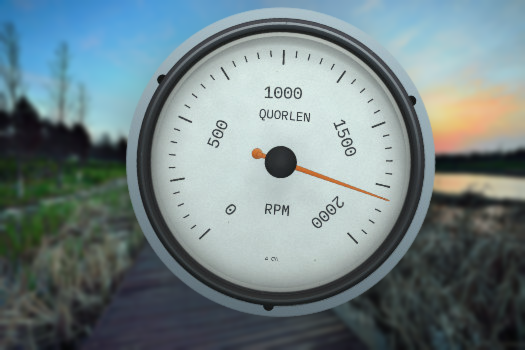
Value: 1800 rpm
